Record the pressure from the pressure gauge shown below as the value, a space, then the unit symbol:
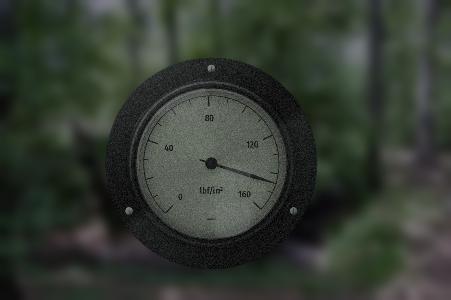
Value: 145 psi
